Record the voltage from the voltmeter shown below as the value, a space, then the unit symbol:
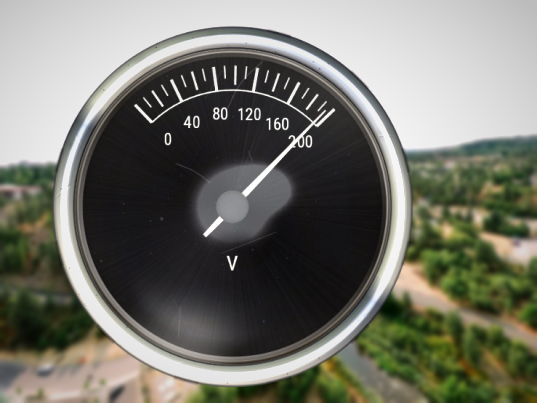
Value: 195 V
